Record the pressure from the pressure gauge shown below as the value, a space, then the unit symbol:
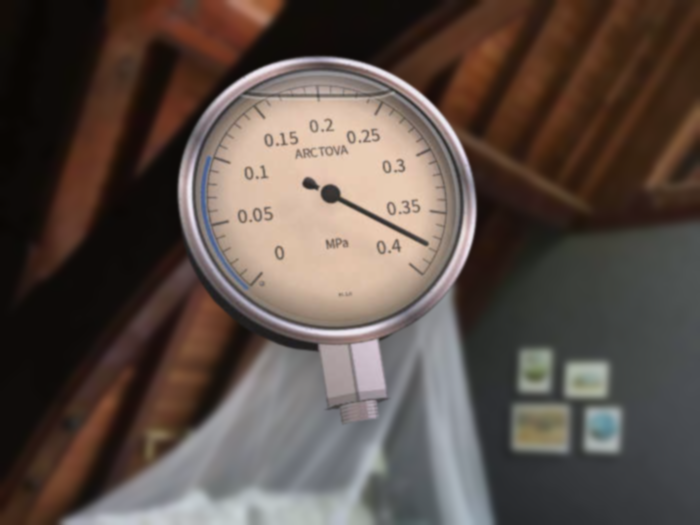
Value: 0.38 MPa
